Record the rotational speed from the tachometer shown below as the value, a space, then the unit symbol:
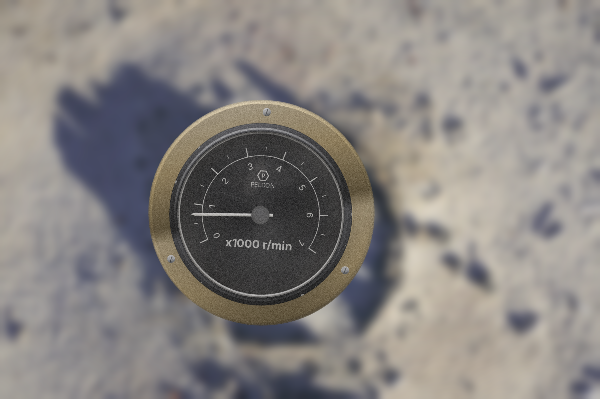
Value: 750 rpm
